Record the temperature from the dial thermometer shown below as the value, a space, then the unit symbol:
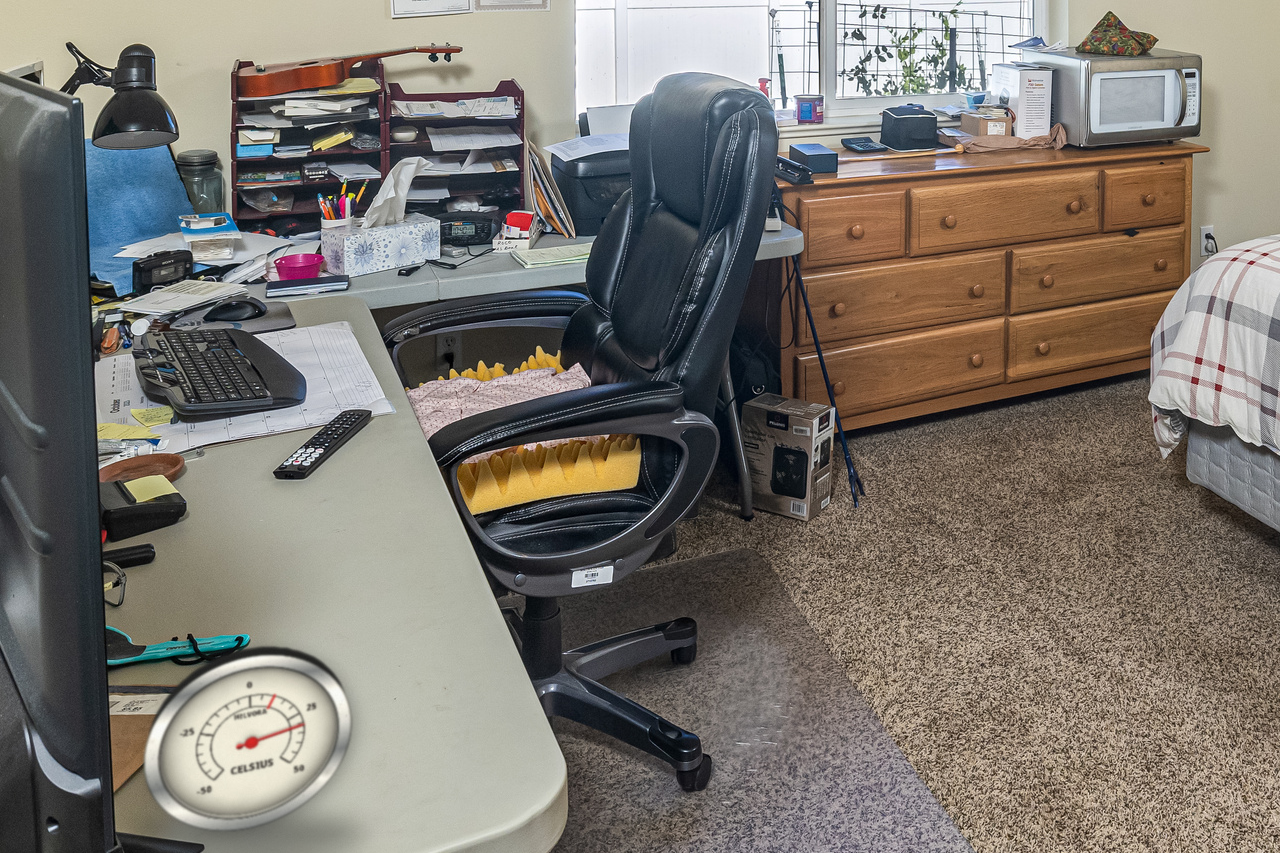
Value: 30 °C
